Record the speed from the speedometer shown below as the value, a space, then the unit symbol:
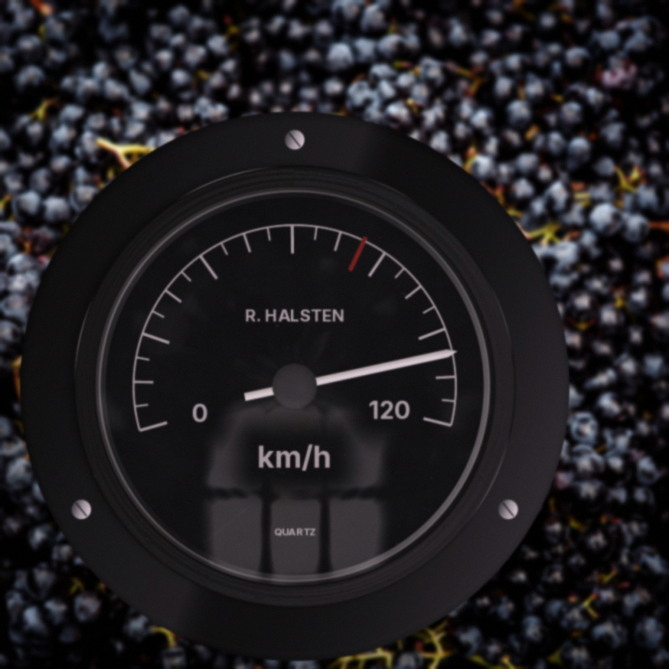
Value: 105 km/h
